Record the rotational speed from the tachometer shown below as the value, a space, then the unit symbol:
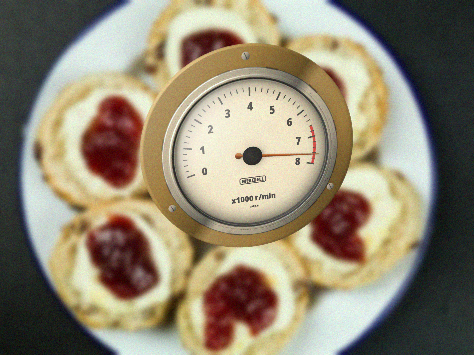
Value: 7600 rpm
